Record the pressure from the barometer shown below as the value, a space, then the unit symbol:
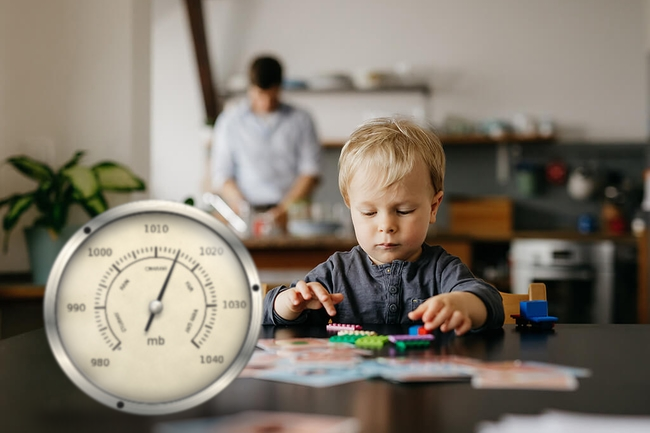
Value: 1015 mbar
